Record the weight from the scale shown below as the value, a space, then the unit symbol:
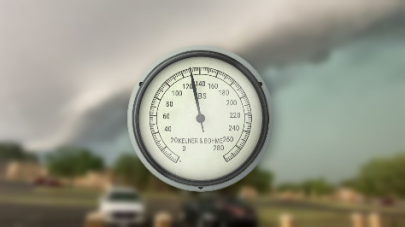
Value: 130 lb
